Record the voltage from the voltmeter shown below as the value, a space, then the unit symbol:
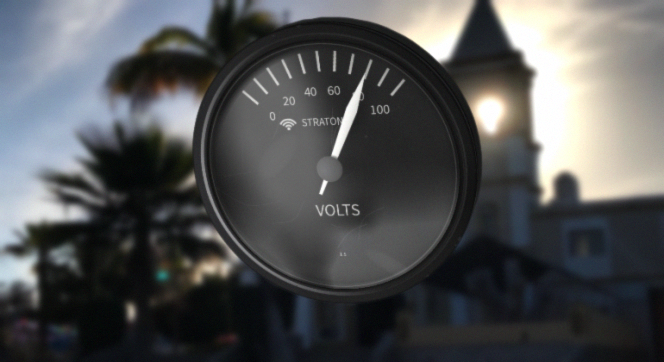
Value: 80 V
